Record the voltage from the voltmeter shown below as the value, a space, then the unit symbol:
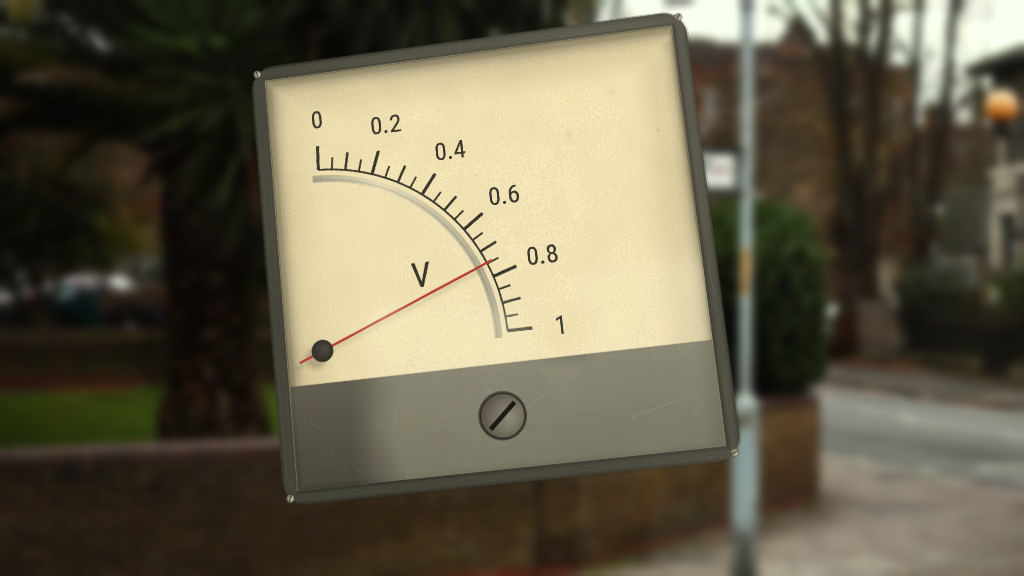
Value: 0.75 V
